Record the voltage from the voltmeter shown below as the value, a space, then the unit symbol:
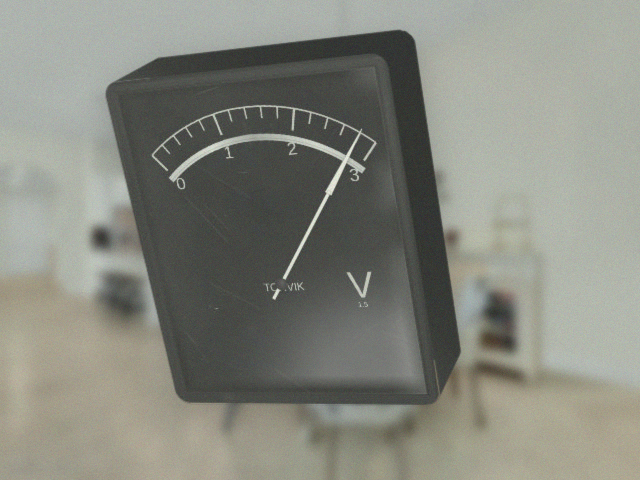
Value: 2.8 V
